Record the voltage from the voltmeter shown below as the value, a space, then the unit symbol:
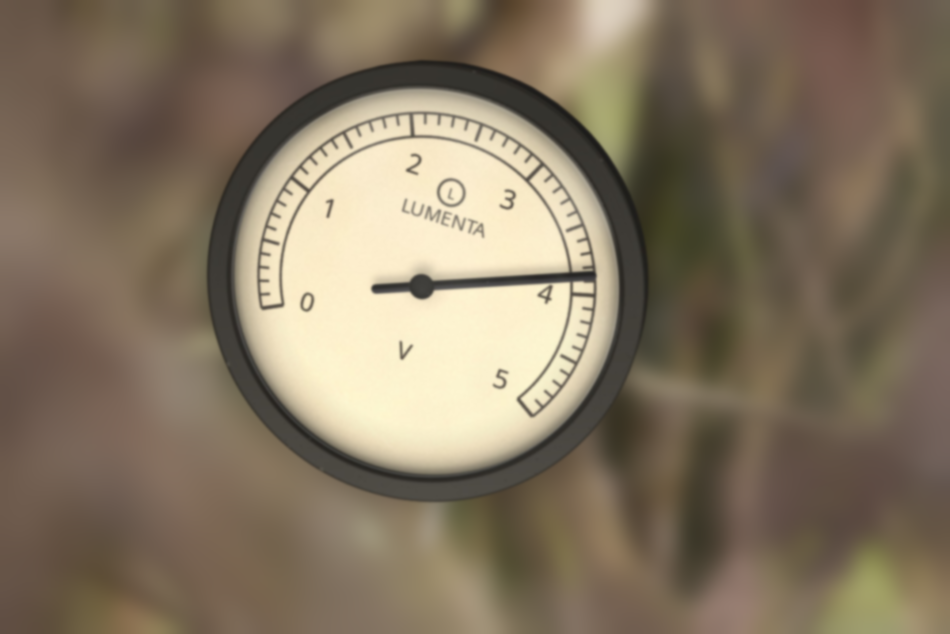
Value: 3.85 V
